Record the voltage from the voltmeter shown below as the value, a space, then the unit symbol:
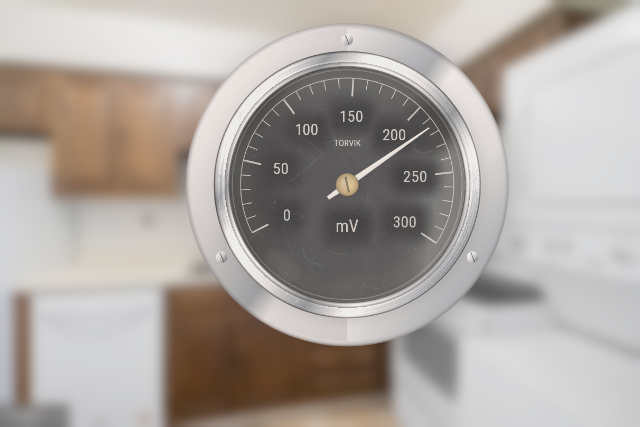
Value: 215 mV
